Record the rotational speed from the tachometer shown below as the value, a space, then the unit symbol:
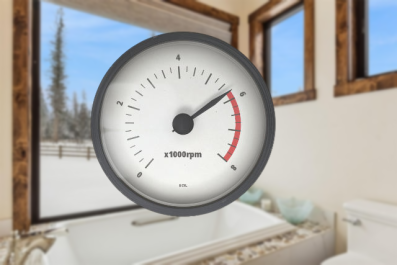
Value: 5750 rpm
